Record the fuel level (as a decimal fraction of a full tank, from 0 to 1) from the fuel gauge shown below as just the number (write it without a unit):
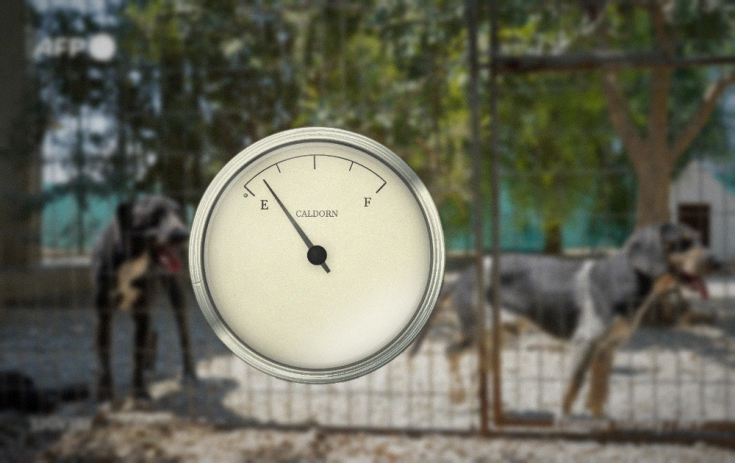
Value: 0.125
